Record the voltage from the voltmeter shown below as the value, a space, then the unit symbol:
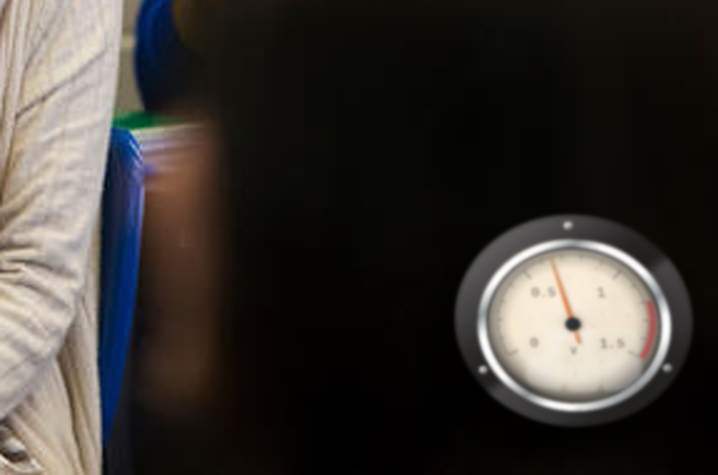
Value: 0.65 V
